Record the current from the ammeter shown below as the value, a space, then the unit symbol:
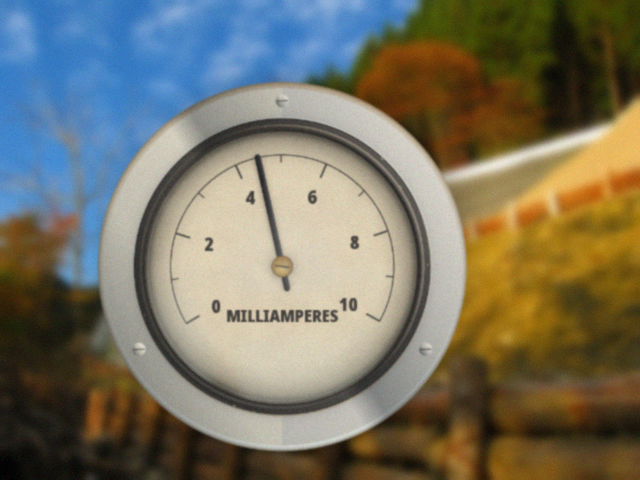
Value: 4.5 mA
